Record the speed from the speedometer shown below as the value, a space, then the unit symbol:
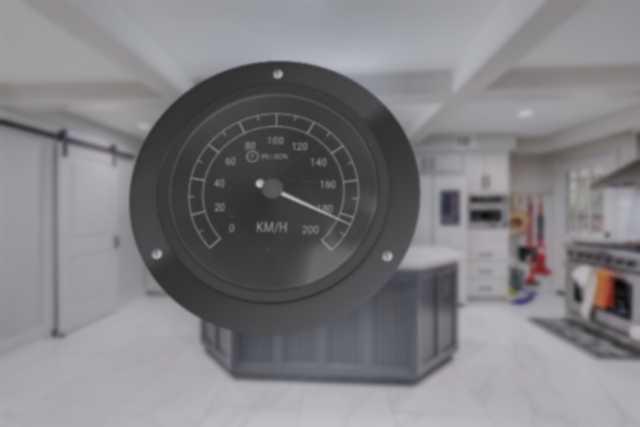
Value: 185 km/h
